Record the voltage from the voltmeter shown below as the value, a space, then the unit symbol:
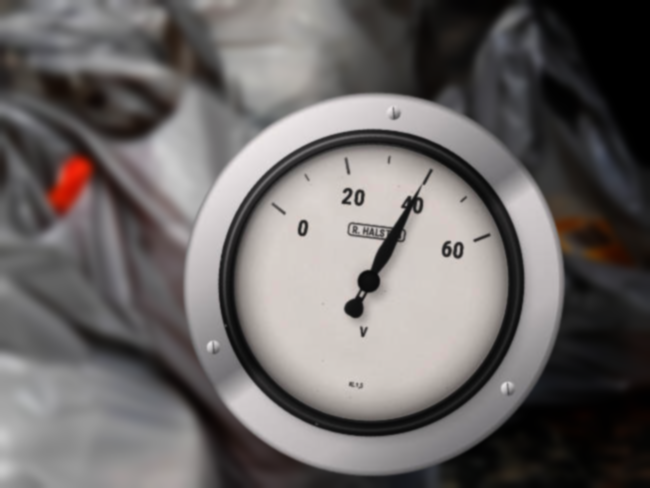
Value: 40 V
